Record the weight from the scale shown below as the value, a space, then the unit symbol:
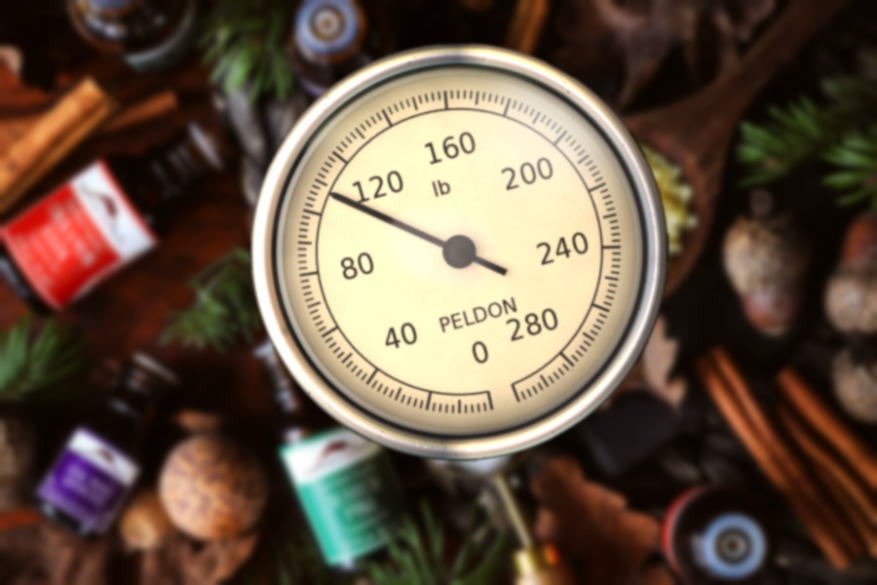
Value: 108 lb
